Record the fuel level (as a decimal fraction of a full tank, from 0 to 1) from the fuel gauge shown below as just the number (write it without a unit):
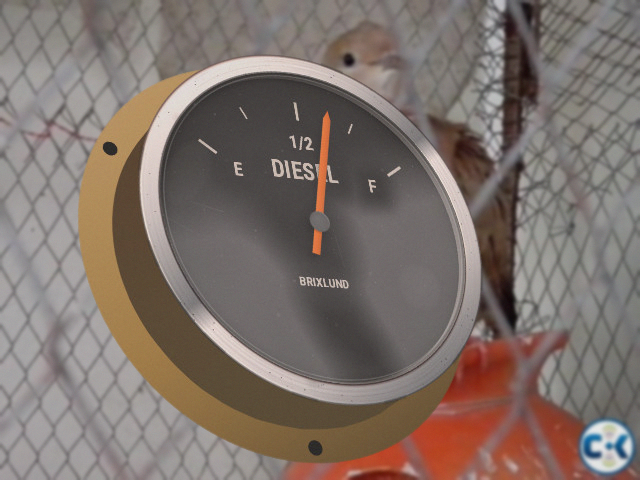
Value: 0.625
